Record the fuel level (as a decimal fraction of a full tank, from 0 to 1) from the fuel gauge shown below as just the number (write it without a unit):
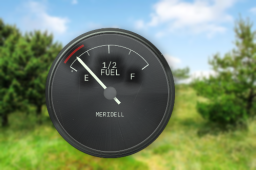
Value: 0.125
